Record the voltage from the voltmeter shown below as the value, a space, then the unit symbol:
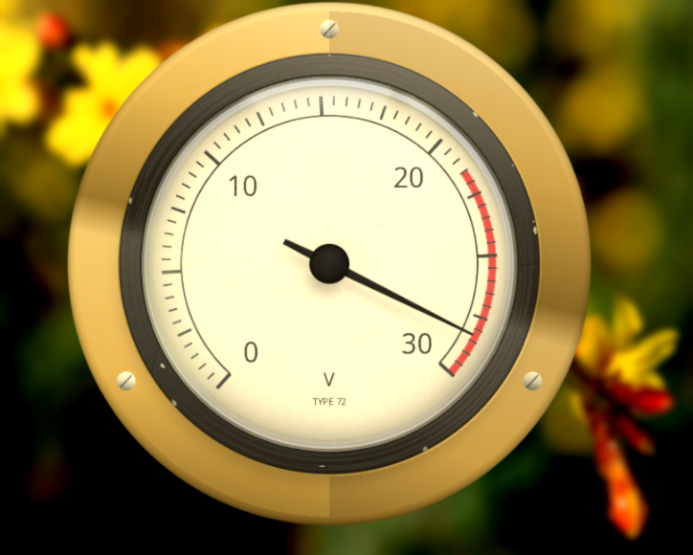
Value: 28.25 V
